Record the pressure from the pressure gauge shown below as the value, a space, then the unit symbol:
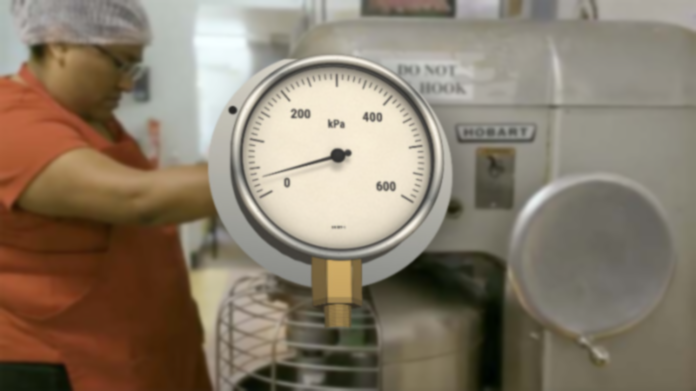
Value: 30 kPa
